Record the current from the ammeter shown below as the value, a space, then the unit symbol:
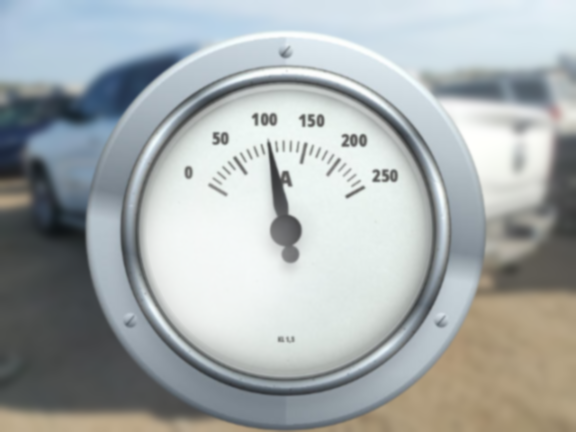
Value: 100 A
